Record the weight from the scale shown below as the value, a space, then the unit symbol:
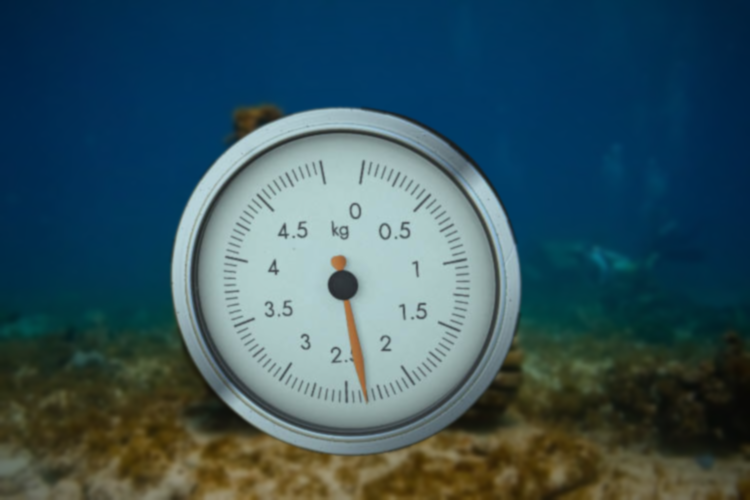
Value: 2.35 kg
